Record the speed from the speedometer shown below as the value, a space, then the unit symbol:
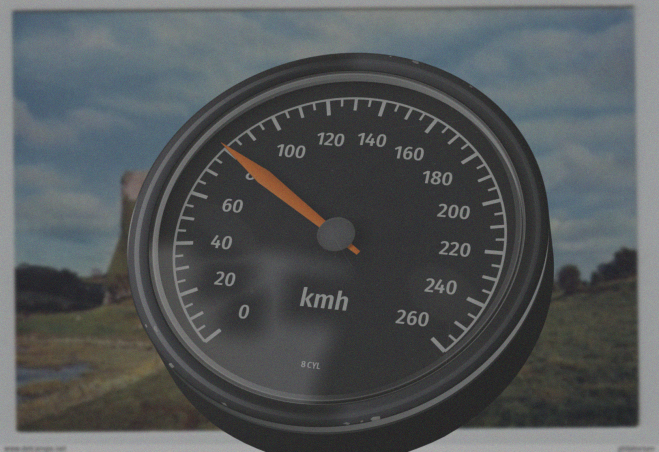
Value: 80 km/h
